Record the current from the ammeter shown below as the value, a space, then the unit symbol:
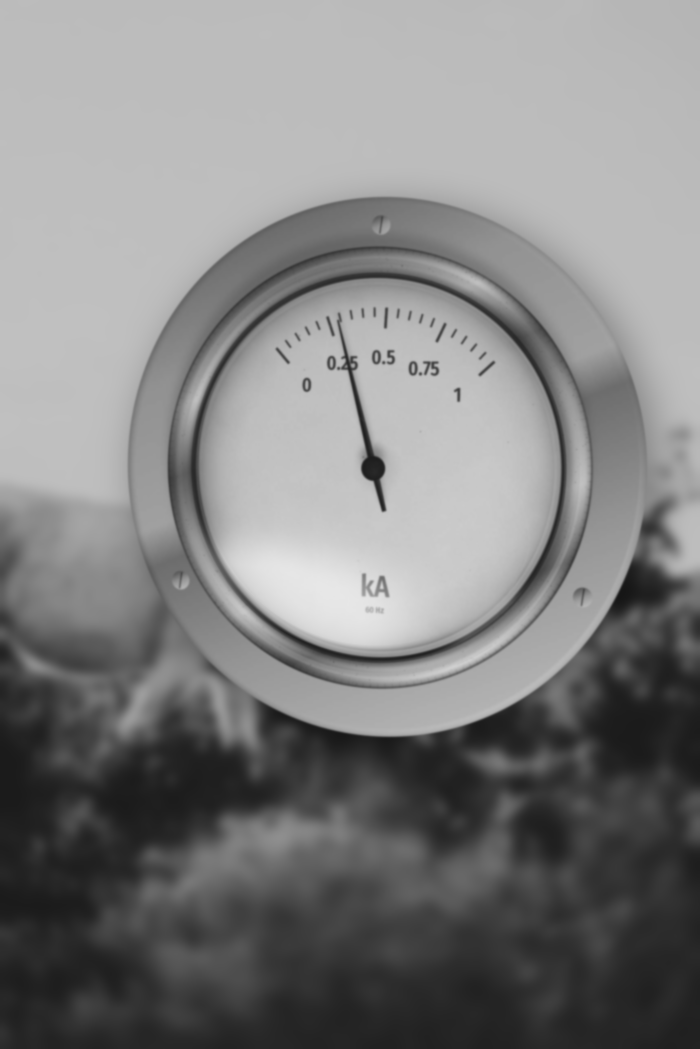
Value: 0.3 kA
